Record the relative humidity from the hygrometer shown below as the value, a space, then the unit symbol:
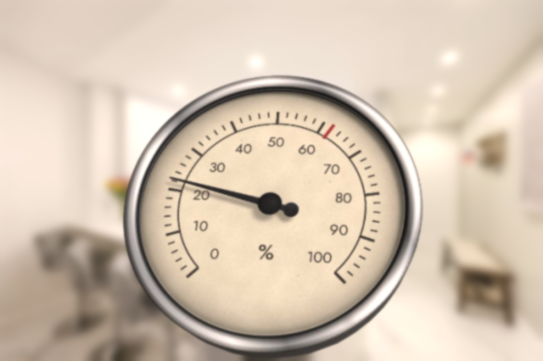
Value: 22 %
